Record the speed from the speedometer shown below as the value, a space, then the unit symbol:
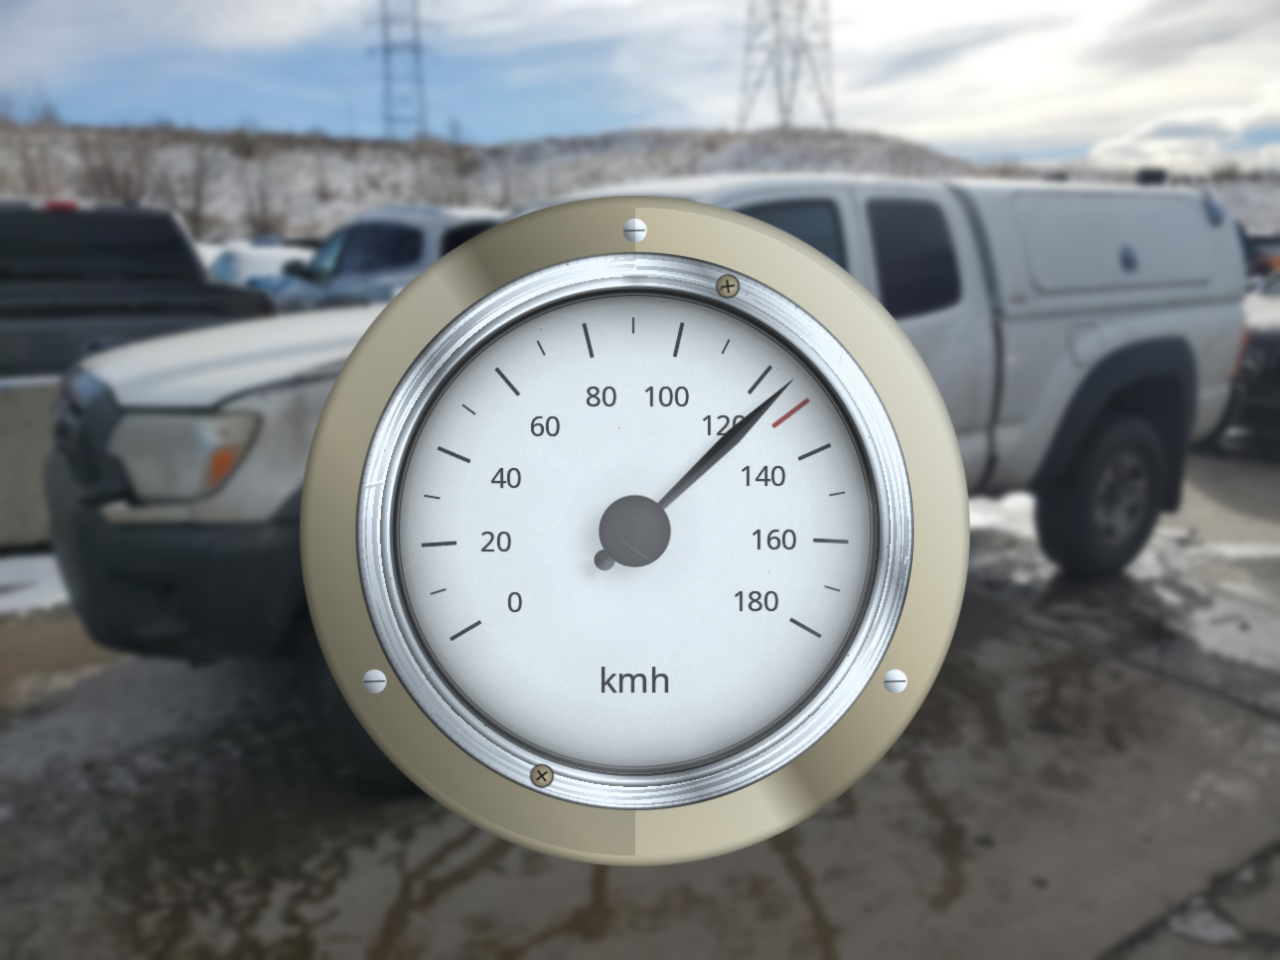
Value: 125 km/h
